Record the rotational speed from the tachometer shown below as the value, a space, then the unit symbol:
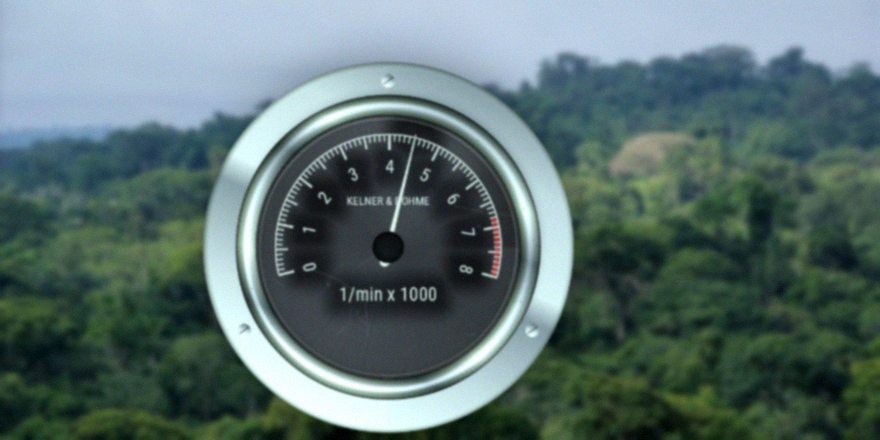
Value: 4500 rpm
